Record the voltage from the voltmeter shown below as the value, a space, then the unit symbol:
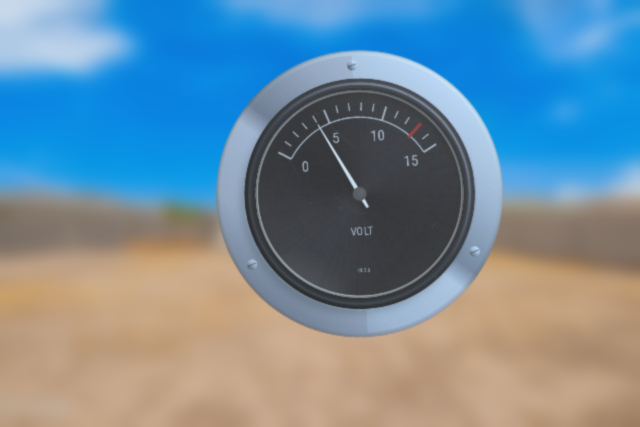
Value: 4 V
